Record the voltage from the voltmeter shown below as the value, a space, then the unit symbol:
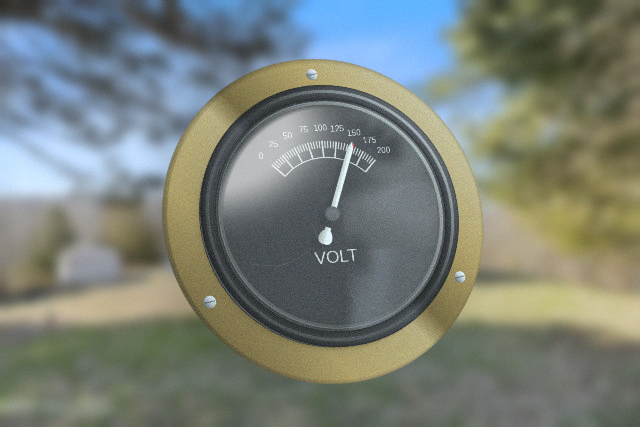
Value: 150 V
